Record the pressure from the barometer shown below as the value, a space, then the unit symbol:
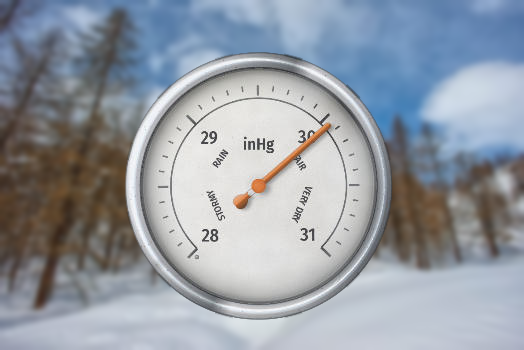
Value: 30.05 inHg
